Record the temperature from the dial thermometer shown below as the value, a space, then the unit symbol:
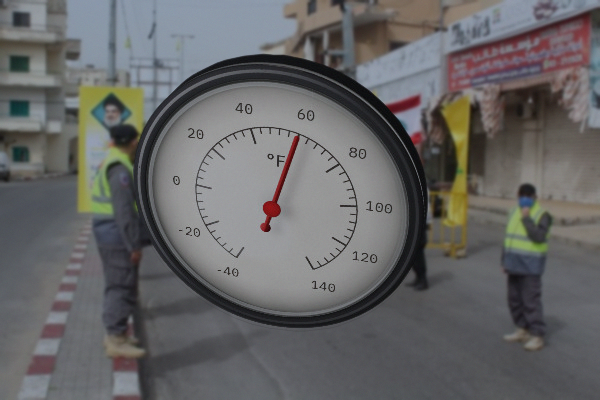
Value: 60 °F
